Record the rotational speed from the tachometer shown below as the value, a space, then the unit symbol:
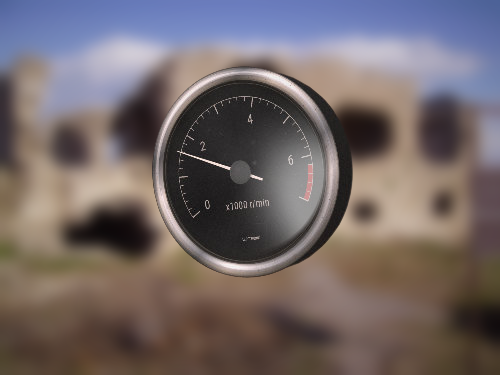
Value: 1600 rpm
